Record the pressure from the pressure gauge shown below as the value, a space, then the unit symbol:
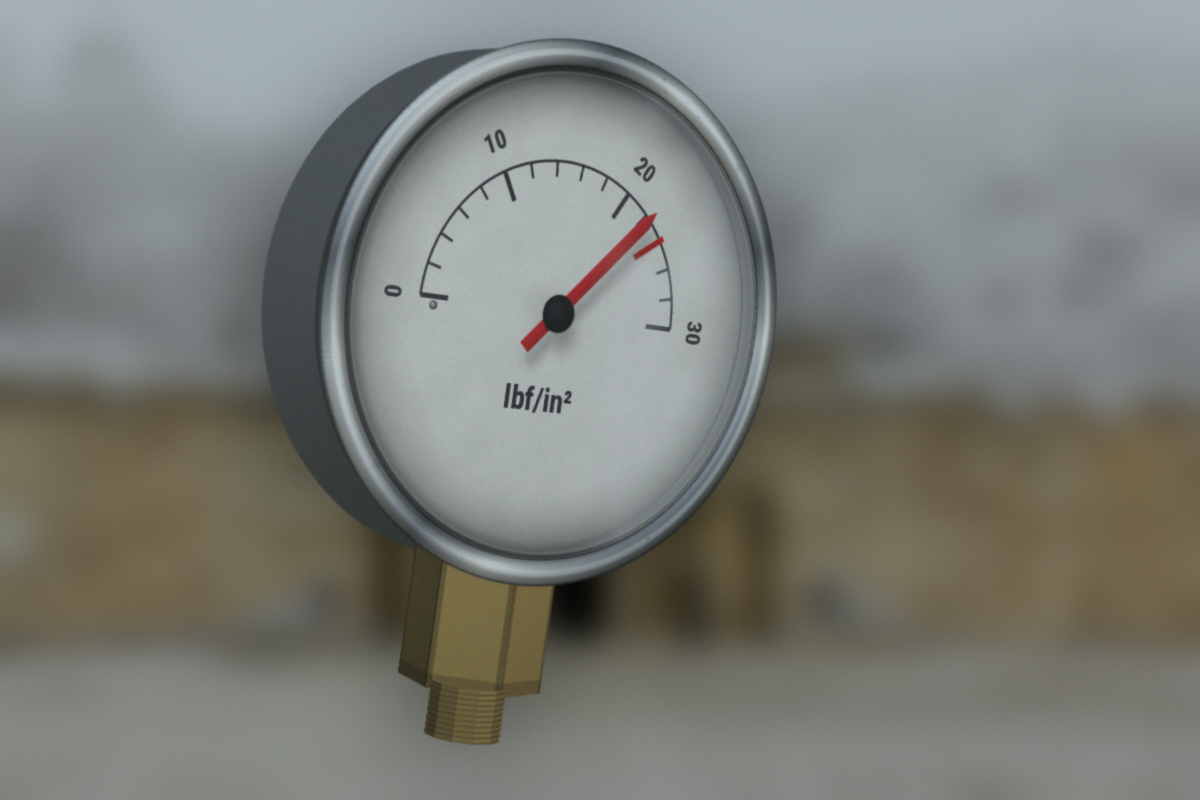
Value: 22 psi
